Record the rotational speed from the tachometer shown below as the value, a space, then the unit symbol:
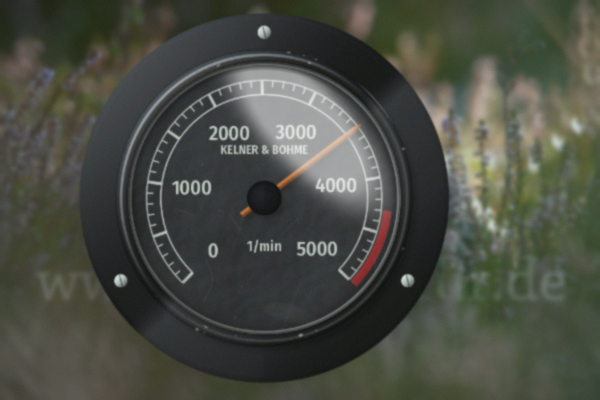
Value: 3500 rpm
